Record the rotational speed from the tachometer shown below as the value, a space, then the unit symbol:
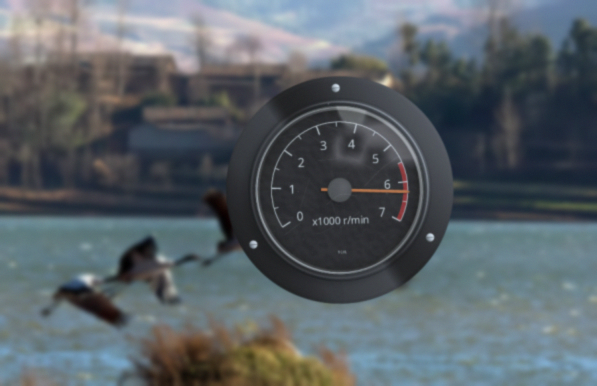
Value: 6250 rpm
